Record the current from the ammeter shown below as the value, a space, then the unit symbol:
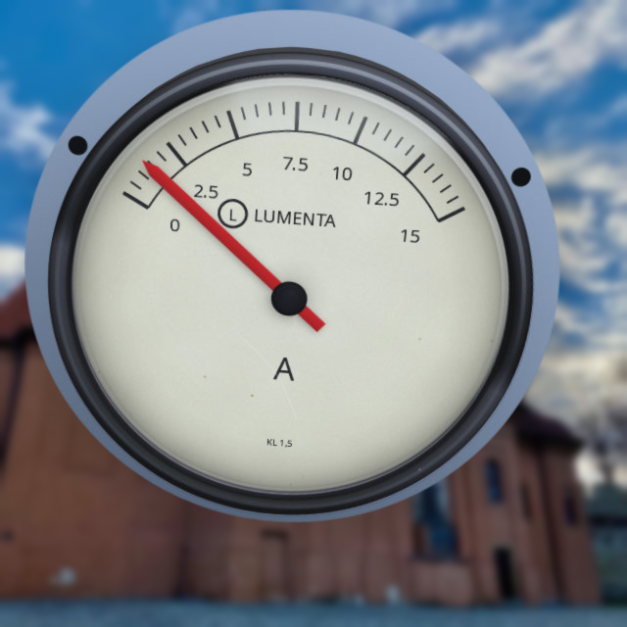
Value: 1.5 A
